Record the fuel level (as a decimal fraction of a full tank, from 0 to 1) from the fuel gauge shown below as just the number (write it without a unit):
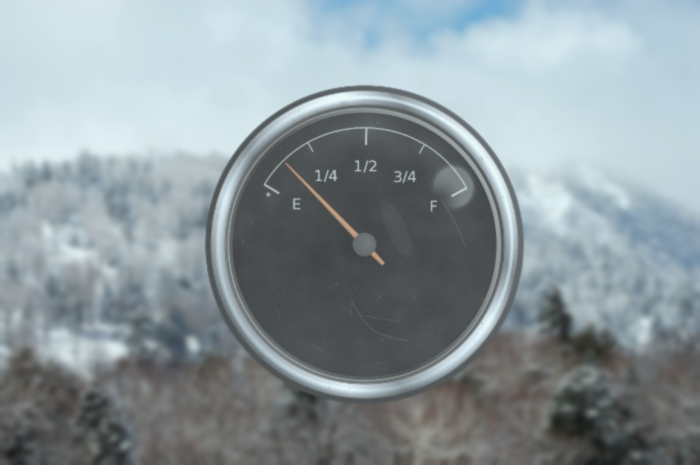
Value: 0.125
